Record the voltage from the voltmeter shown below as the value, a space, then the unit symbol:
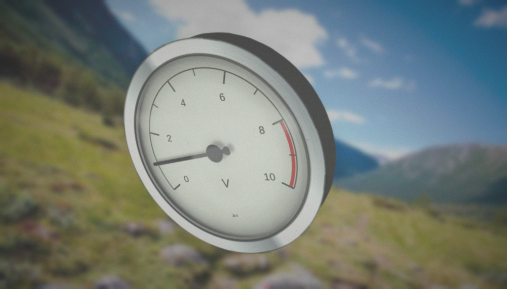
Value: 1 V
